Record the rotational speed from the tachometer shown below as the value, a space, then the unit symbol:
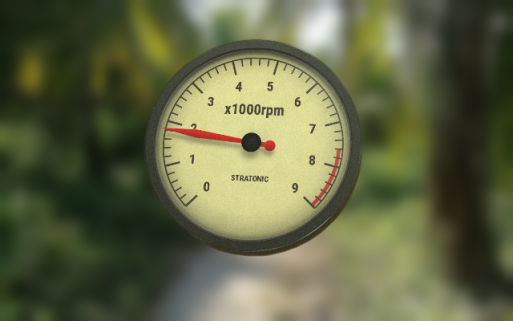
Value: 1800 rpm
